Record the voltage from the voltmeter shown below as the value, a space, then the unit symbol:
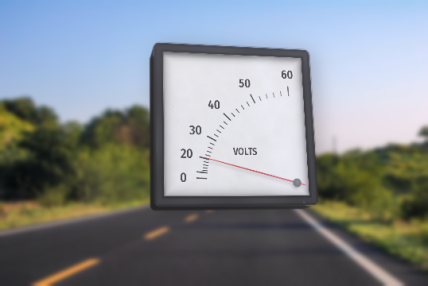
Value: 20 V
